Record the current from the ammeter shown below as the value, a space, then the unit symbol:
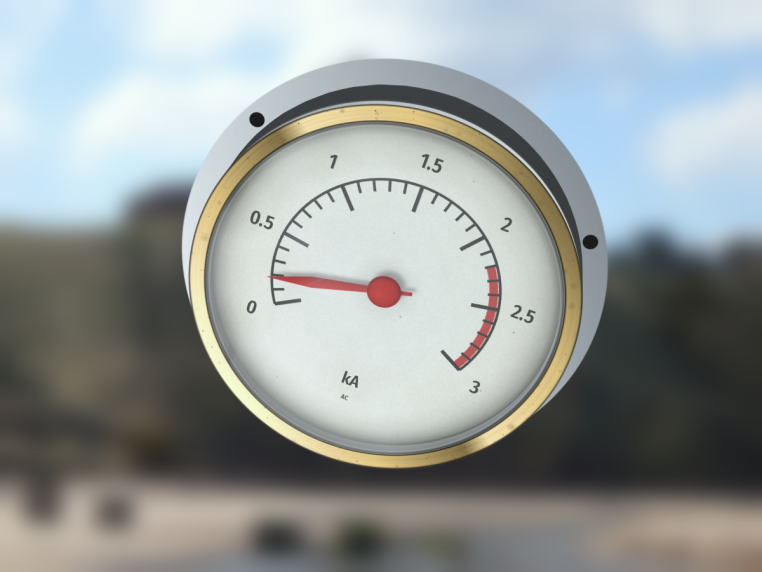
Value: 0.2 kA
